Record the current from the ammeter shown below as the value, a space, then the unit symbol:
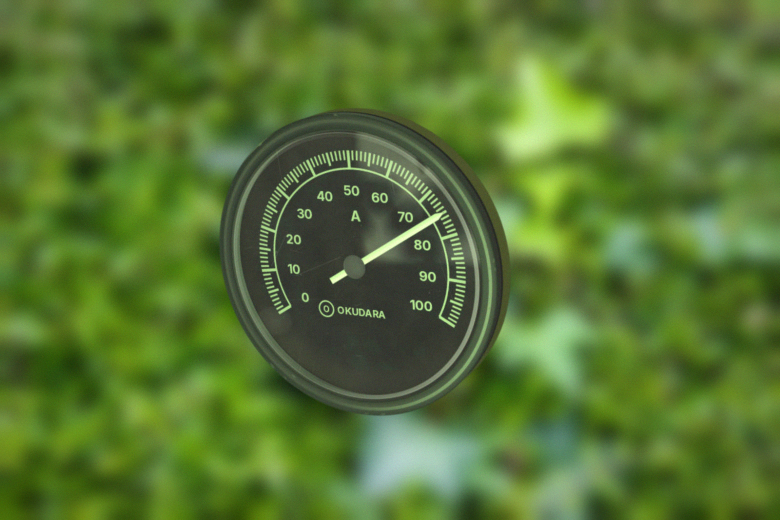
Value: 75 A
